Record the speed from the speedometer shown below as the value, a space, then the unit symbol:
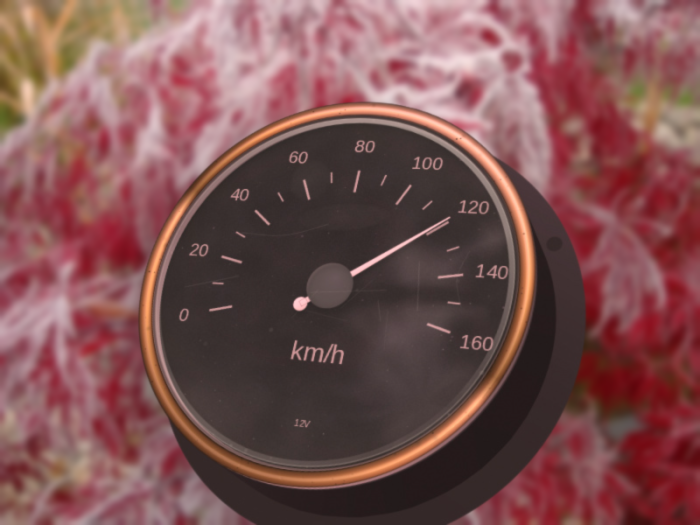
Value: 120 km/h
